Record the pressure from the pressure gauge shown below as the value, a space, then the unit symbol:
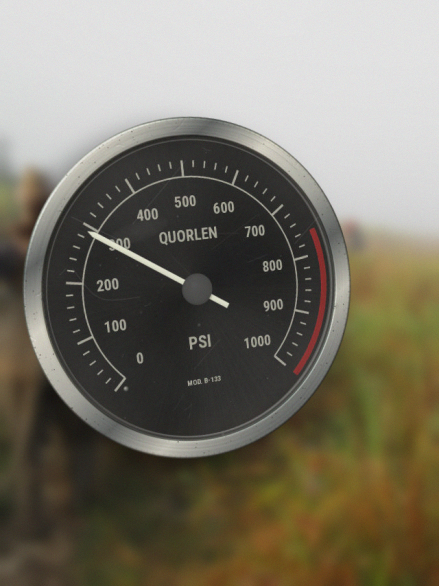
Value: 290 psi
